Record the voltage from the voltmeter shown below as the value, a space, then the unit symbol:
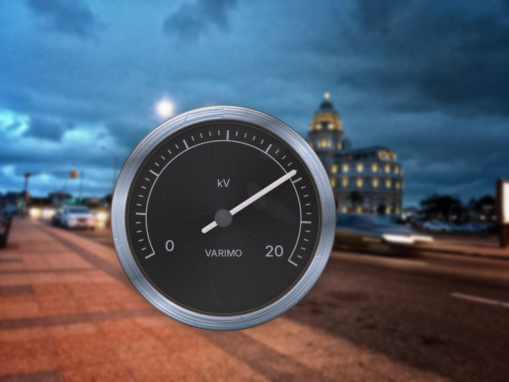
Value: 14.5 kV
